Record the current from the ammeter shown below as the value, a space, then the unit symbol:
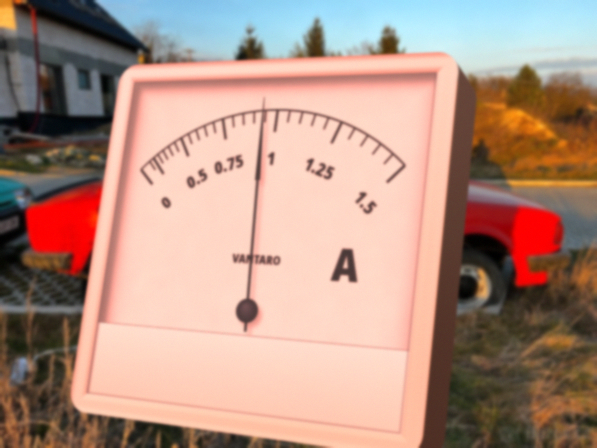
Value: 0.95 A
